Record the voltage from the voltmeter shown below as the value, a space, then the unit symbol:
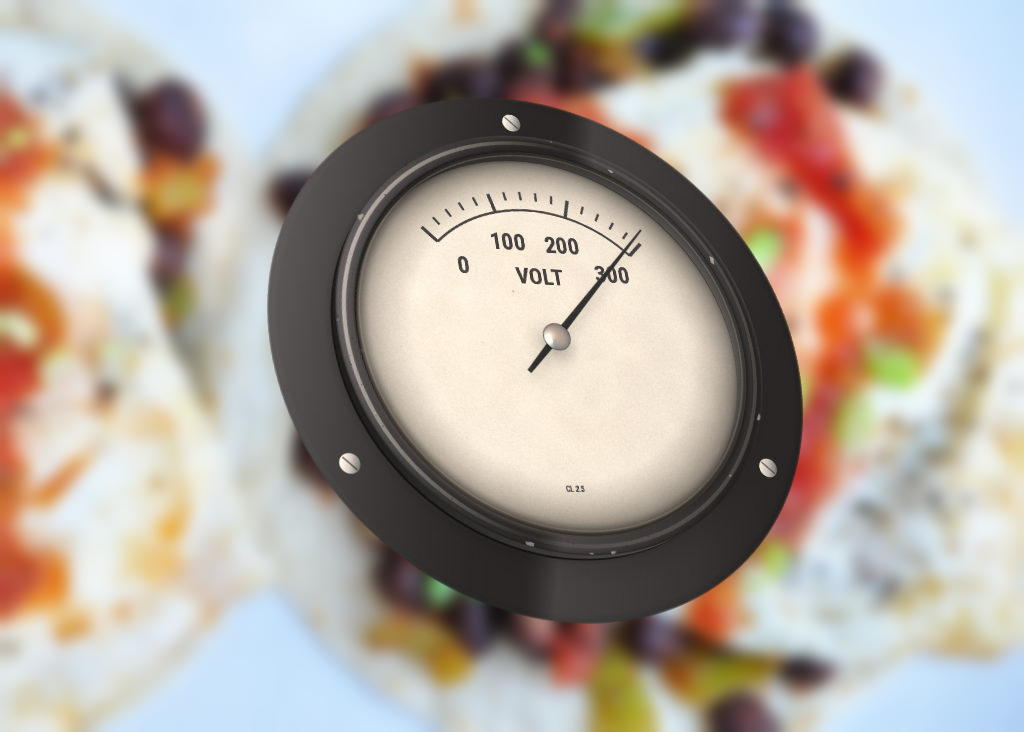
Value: 290 V
